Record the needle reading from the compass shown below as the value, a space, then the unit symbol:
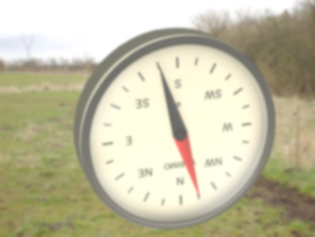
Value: 345 °
